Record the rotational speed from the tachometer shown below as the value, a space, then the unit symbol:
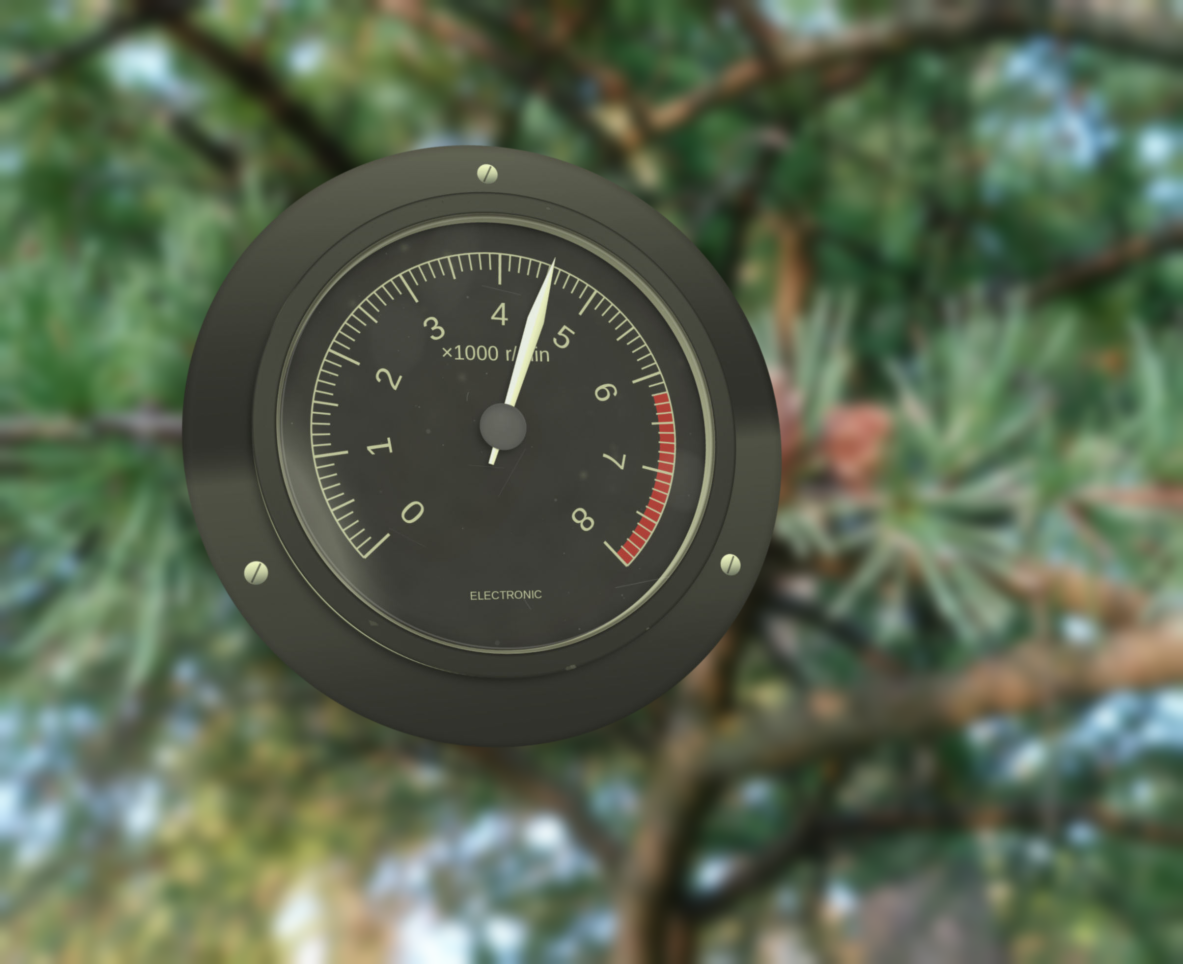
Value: 4500 rpm
